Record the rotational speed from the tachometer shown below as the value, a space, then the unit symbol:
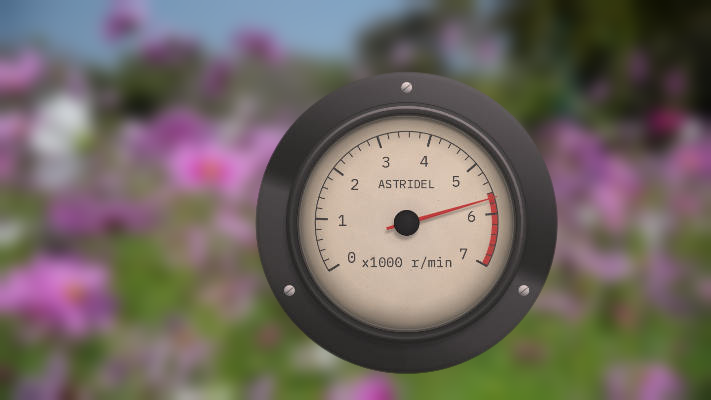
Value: 5700 rpm
